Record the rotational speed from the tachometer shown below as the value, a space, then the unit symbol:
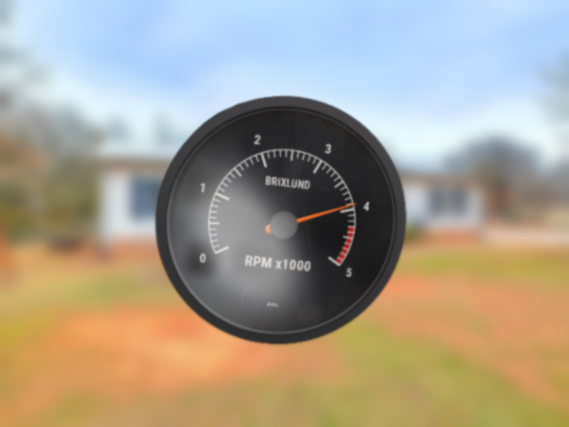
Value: 3900 rpm
